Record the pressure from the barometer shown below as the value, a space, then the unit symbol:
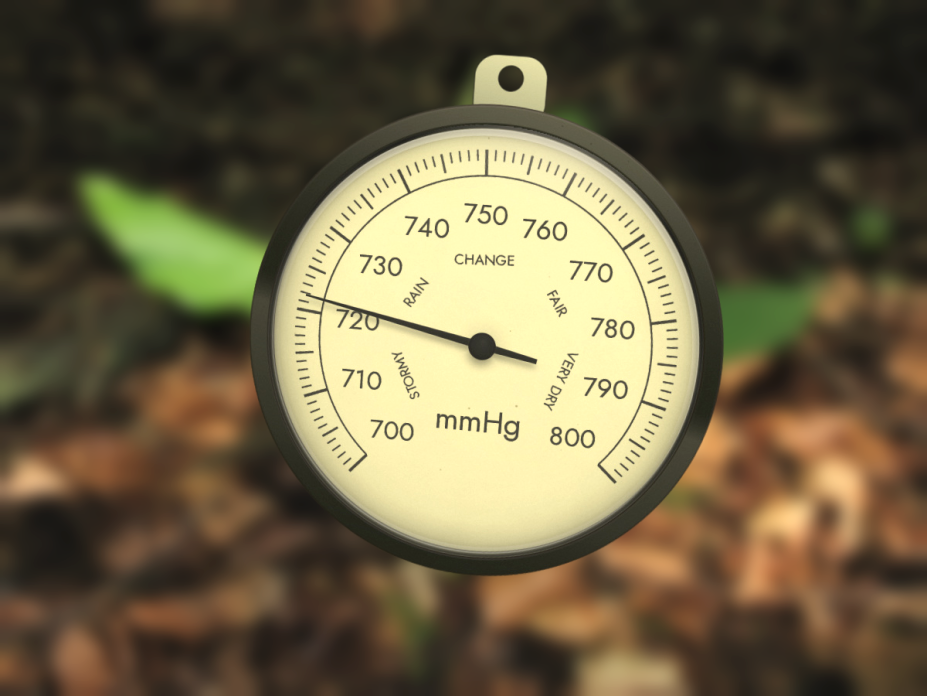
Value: 722 mmHg
